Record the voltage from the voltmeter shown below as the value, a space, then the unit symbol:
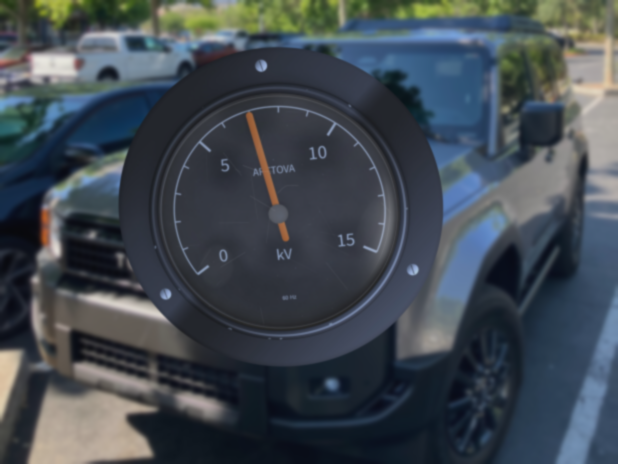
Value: 7 kV
